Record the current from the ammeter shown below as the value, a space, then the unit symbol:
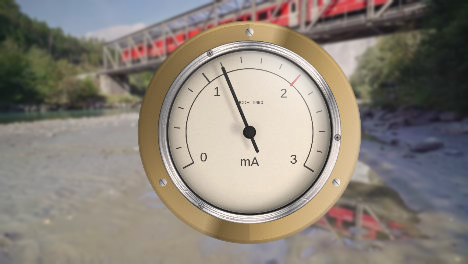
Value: 1.2 mA
